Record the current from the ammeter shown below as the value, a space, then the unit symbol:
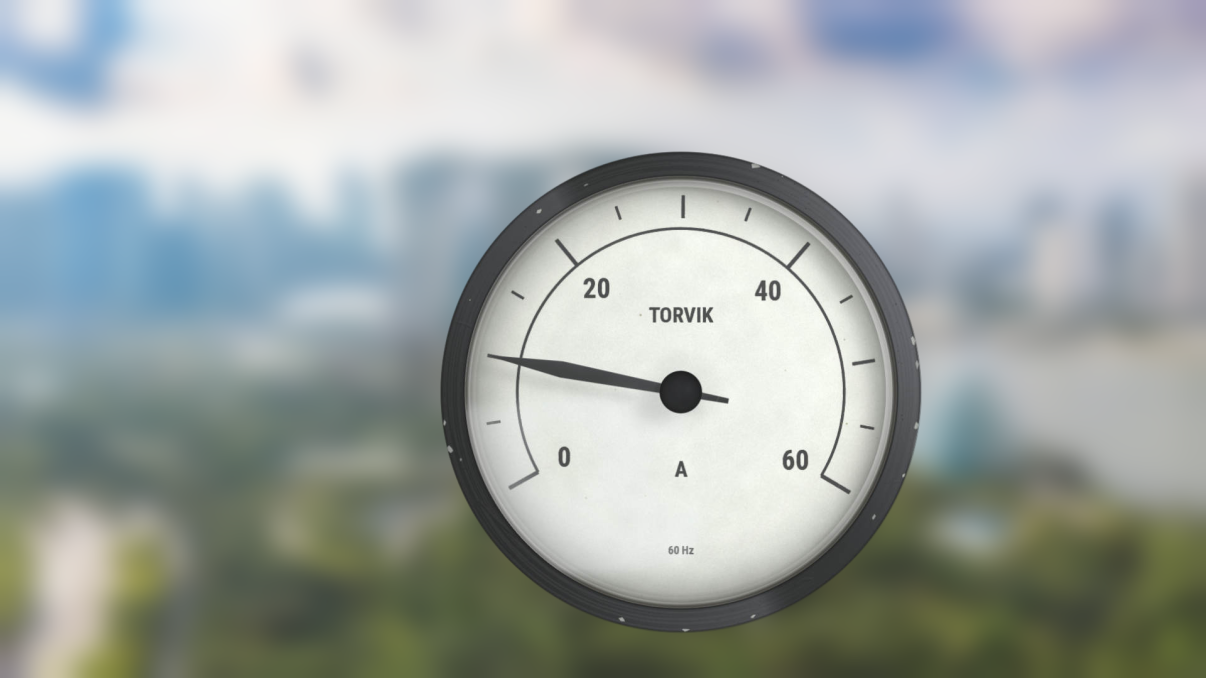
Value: 10 A
